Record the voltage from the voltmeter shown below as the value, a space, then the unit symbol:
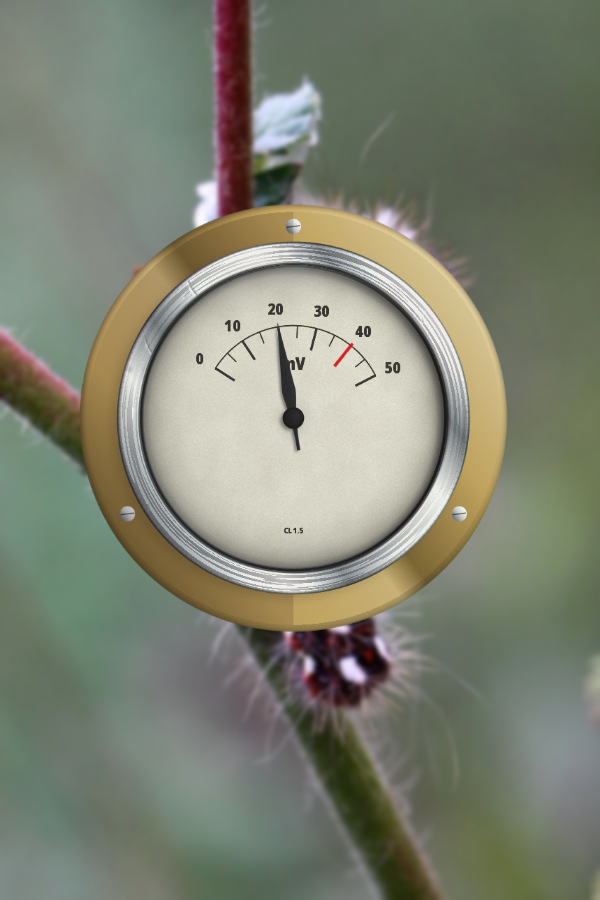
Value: 20 mV
